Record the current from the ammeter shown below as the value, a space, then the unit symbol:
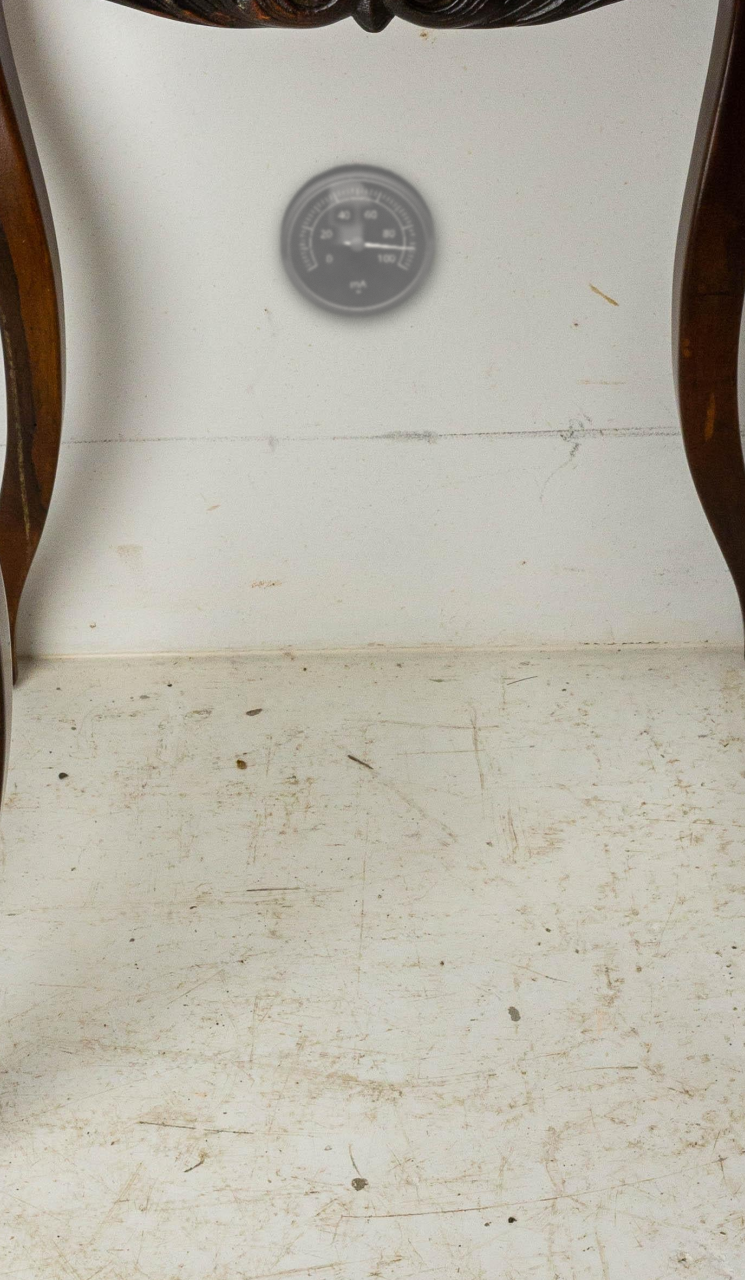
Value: 90 mA
